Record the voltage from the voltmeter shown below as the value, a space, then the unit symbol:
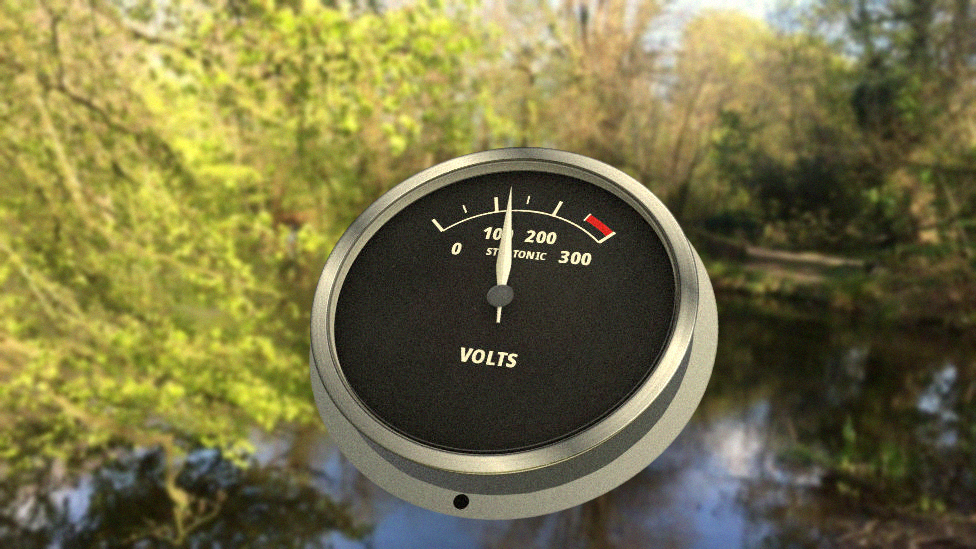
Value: 125 V
